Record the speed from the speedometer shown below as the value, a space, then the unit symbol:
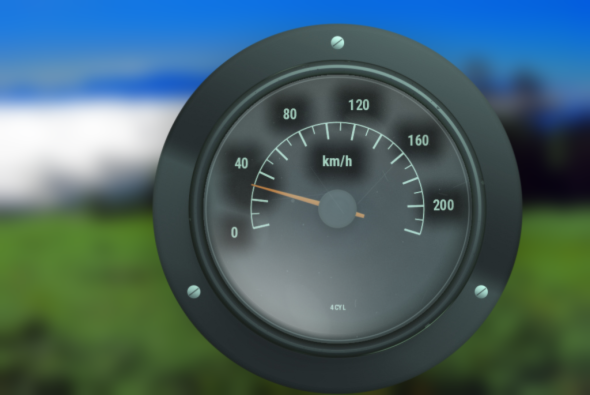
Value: 30 km/h
